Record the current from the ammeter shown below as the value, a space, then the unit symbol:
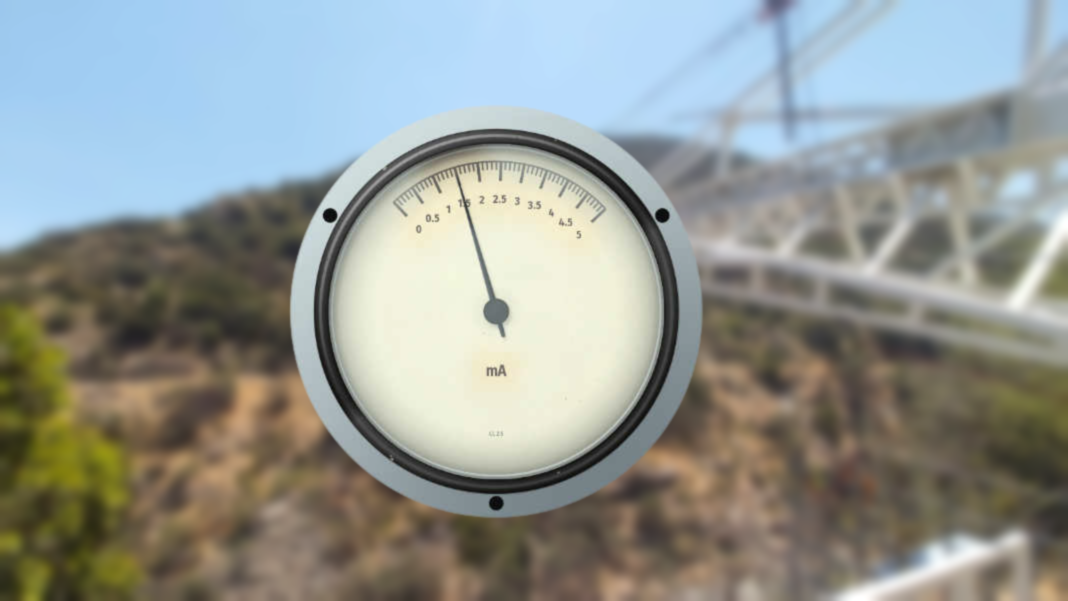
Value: 1.5 mA
